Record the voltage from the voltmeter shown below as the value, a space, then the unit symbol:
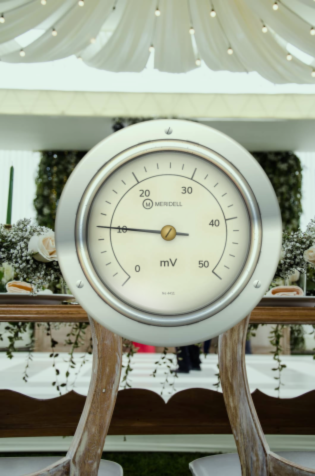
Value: 10 mV
